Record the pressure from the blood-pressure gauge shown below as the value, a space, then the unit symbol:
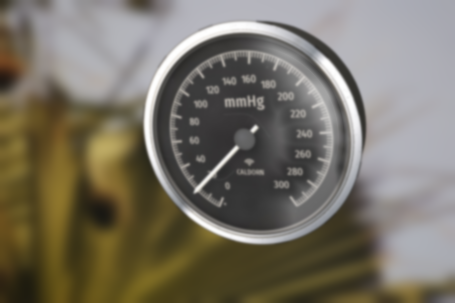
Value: 20 mmHg
